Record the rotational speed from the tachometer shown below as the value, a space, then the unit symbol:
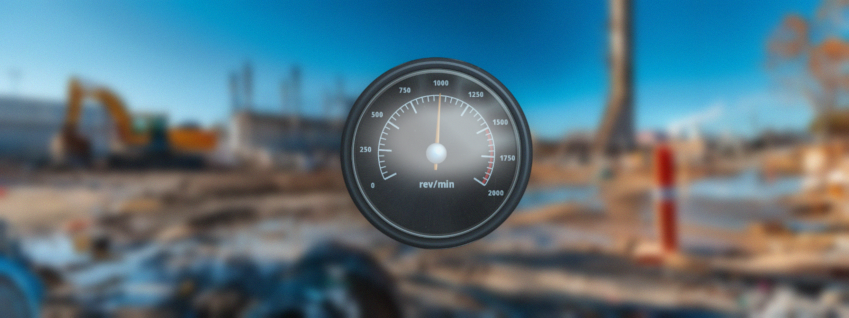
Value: 1000 rpm
